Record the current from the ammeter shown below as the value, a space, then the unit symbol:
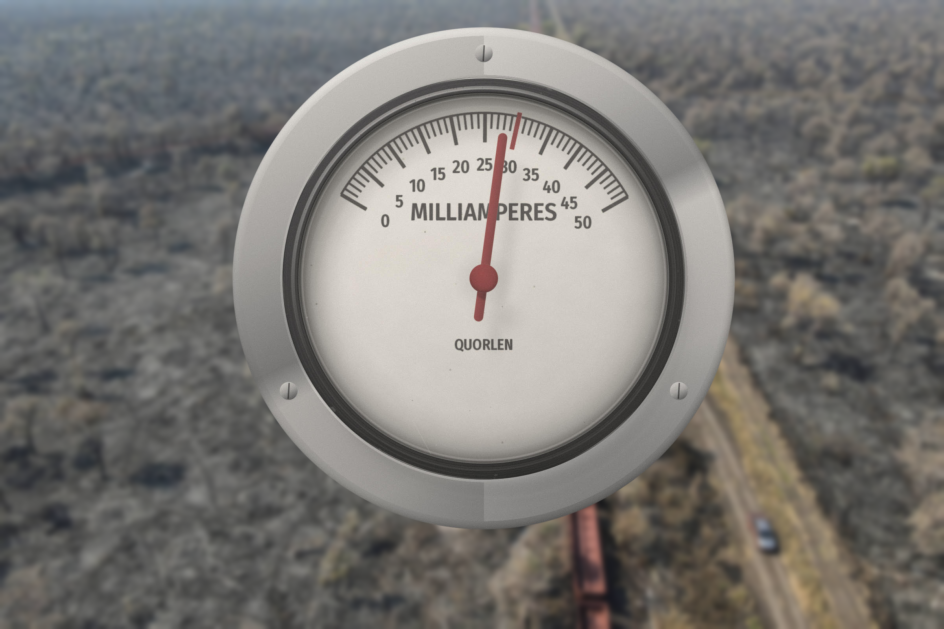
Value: 28 mA
